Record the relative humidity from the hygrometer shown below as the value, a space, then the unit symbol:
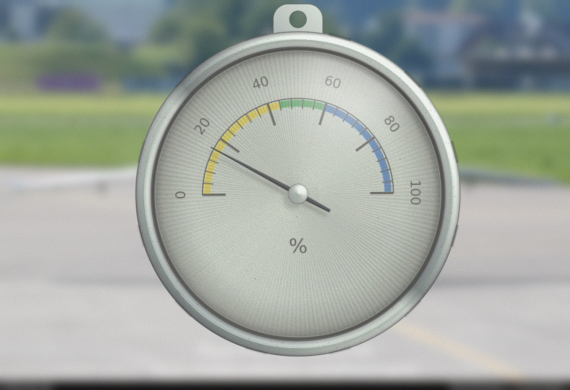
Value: 16 %
